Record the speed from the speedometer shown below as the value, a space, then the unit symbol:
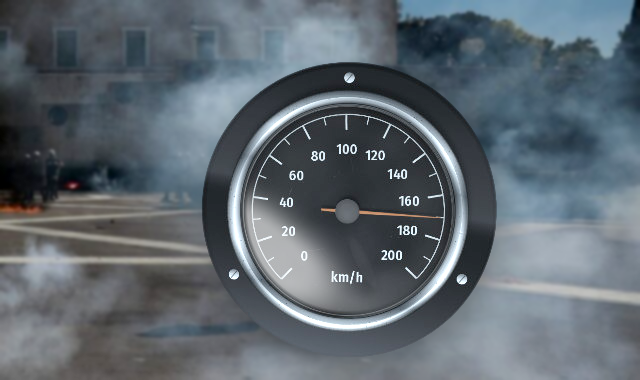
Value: 170 km/h
